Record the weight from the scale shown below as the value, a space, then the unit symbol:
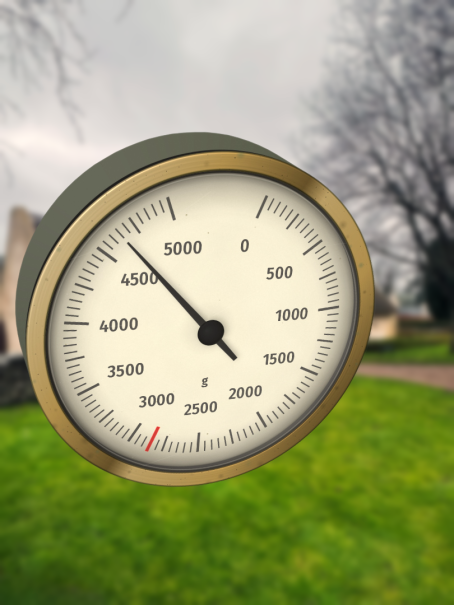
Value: 4650 g
